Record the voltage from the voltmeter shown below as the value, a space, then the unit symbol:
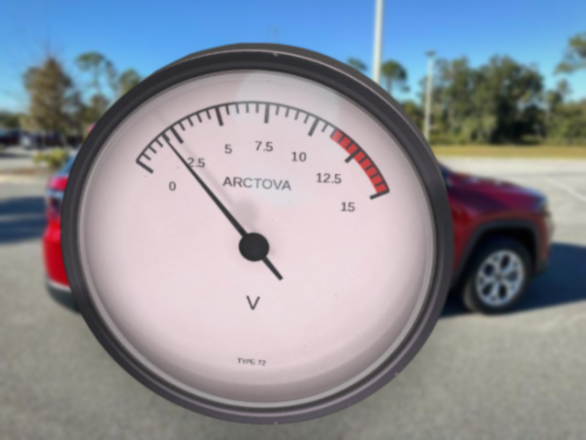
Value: 2 V
